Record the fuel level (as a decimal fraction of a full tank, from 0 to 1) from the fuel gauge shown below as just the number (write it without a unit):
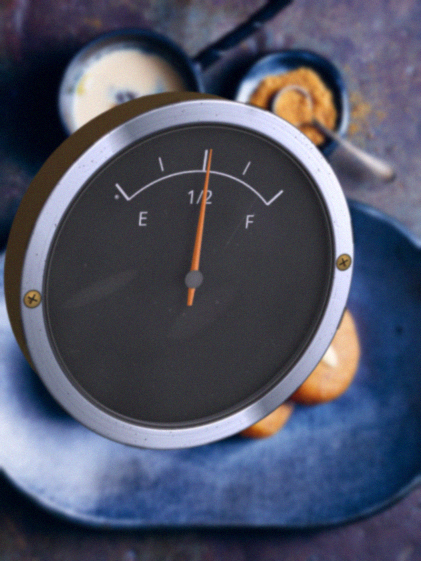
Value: 0.5
